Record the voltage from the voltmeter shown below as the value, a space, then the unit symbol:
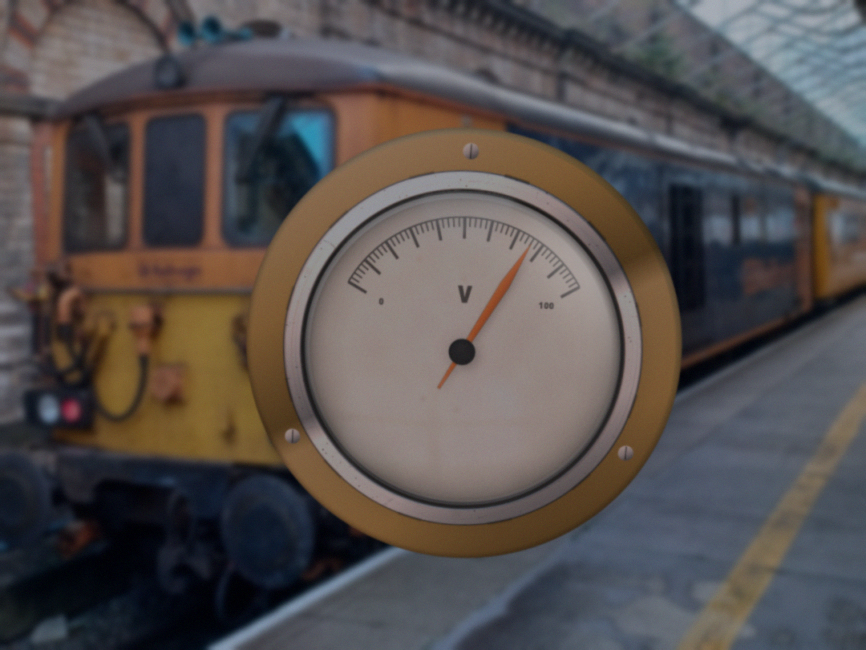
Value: 76 V
